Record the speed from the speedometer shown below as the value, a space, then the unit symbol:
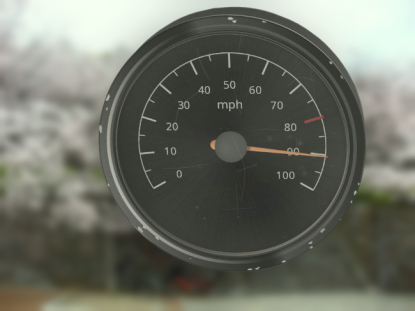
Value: 90 mph
